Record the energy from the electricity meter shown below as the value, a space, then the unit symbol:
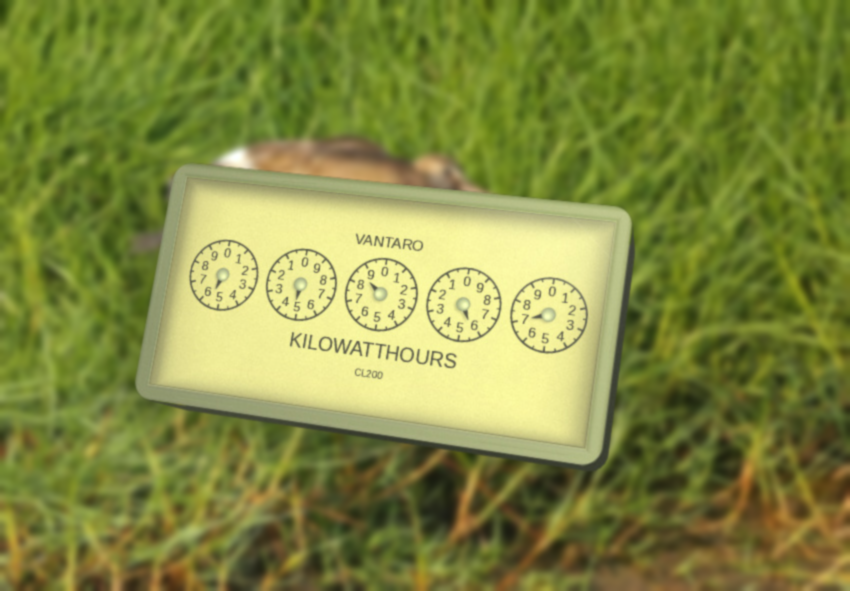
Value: 54857 kWh
